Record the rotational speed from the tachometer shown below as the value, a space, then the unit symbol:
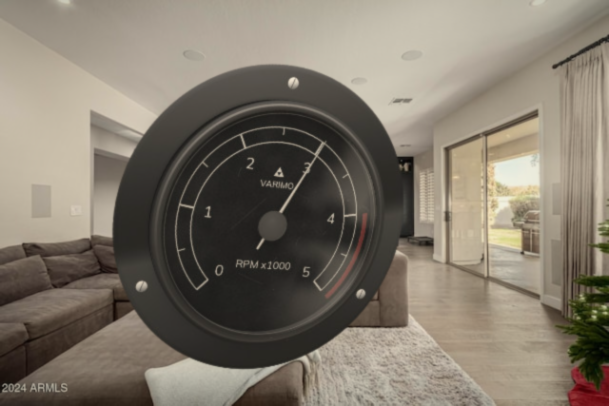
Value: 3000 rpm
